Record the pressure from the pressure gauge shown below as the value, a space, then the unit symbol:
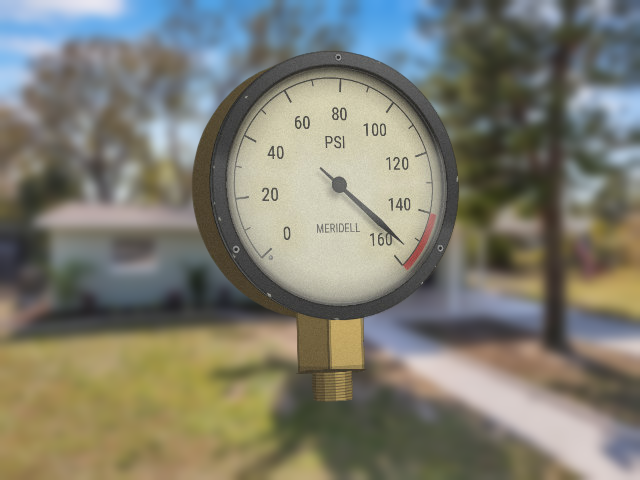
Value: 155 psi
